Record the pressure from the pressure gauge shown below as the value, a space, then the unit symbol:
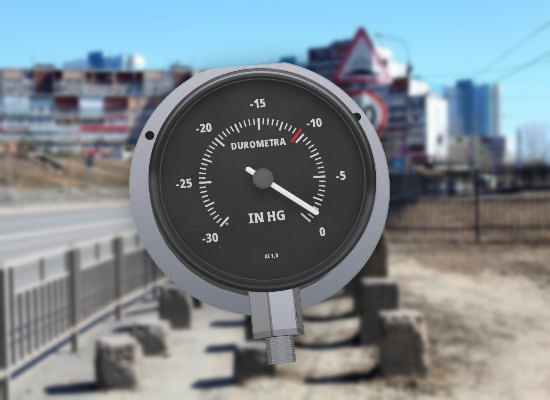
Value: -1 inHg
